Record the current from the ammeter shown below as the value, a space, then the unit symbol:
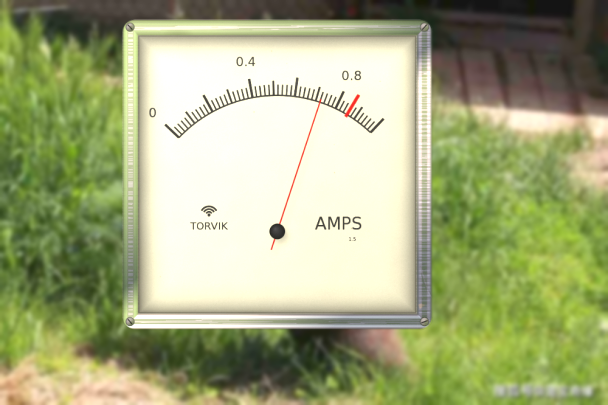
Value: 0.72 A
